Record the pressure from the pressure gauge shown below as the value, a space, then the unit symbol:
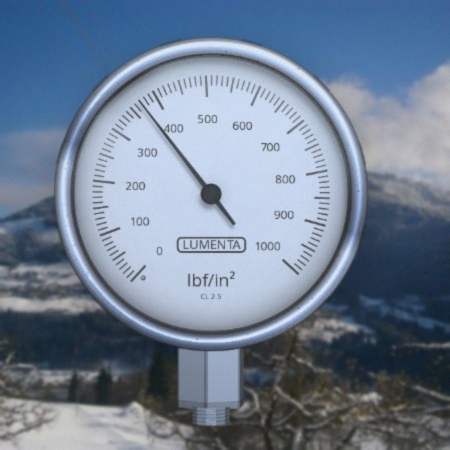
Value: 370 psi
